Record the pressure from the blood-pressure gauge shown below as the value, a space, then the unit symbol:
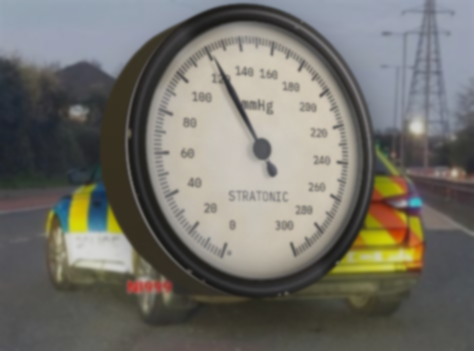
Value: 120 mmHg
